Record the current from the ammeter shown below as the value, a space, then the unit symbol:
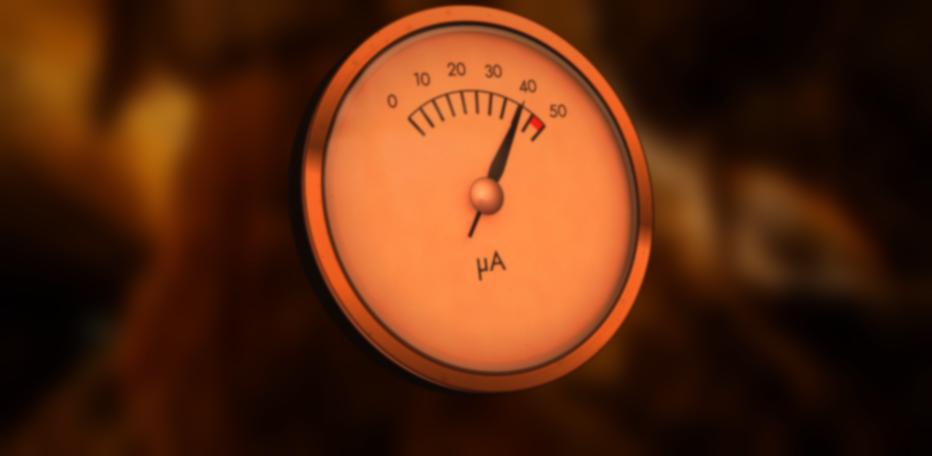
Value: 40 µA
